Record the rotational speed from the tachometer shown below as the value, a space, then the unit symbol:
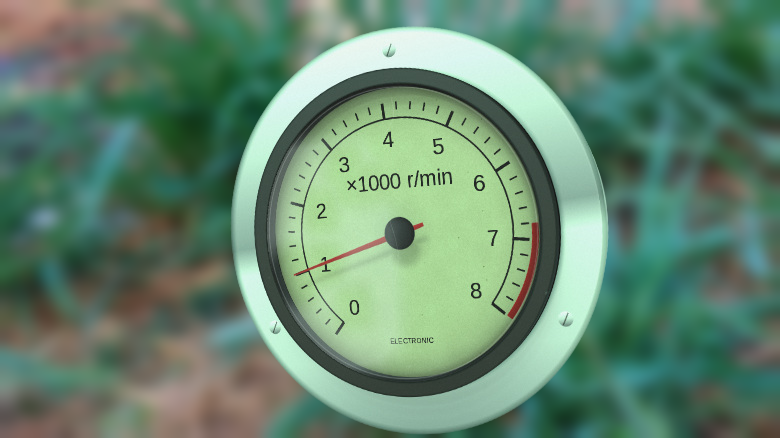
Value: 1000 rpm
